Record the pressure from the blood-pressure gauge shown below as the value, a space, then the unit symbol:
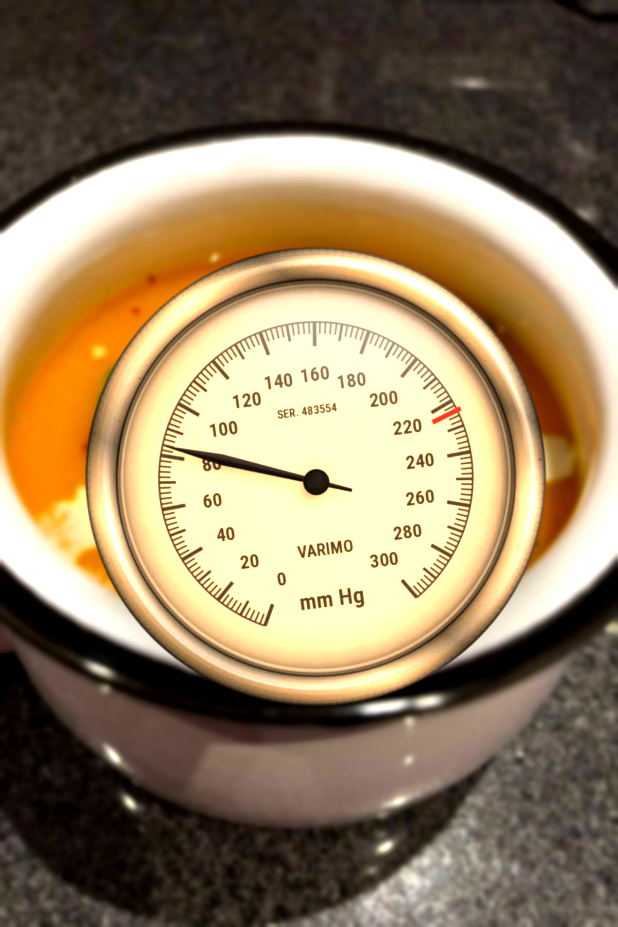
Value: 84 mmHg
